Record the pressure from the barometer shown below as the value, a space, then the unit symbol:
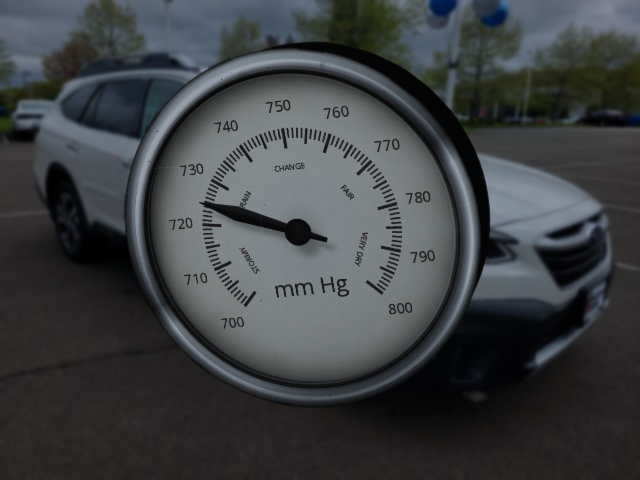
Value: 725 mmHg
